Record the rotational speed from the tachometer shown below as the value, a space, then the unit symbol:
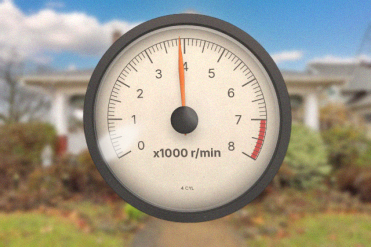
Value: 3900 rpm
